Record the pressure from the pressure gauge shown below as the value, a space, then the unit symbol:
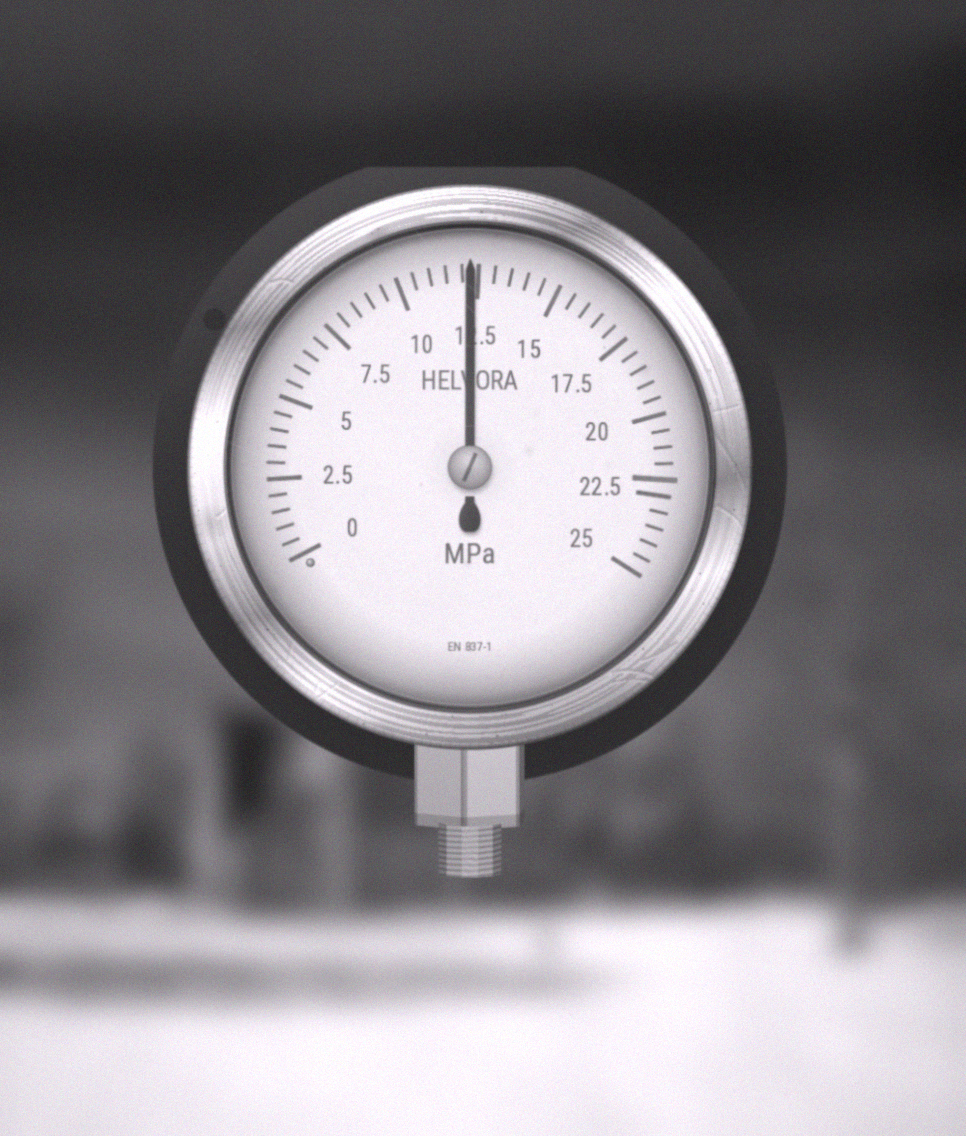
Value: 12.25 MPa
